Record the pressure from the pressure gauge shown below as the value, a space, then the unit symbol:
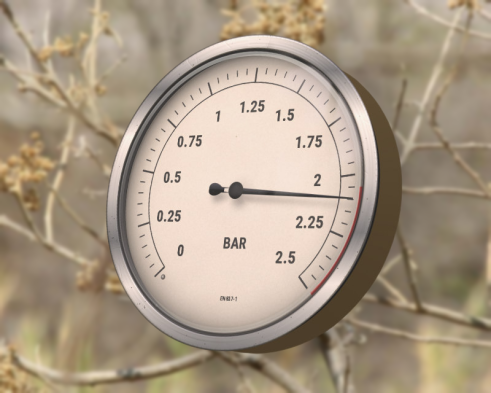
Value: 2.1 bar
